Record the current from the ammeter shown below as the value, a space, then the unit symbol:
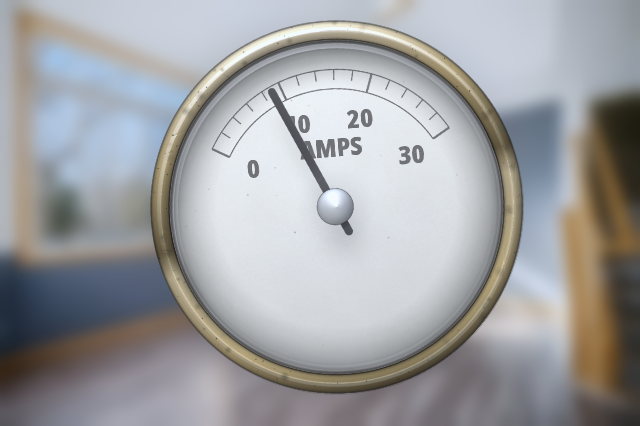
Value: 9 A
